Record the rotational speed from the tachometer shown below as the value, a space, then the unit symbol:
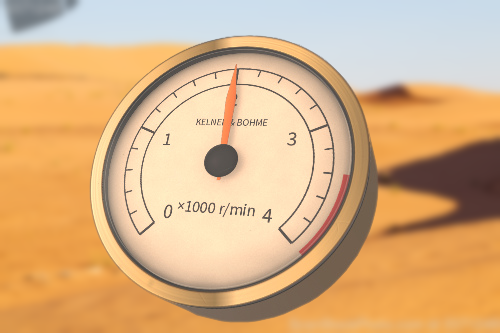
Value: 2000 rpm
